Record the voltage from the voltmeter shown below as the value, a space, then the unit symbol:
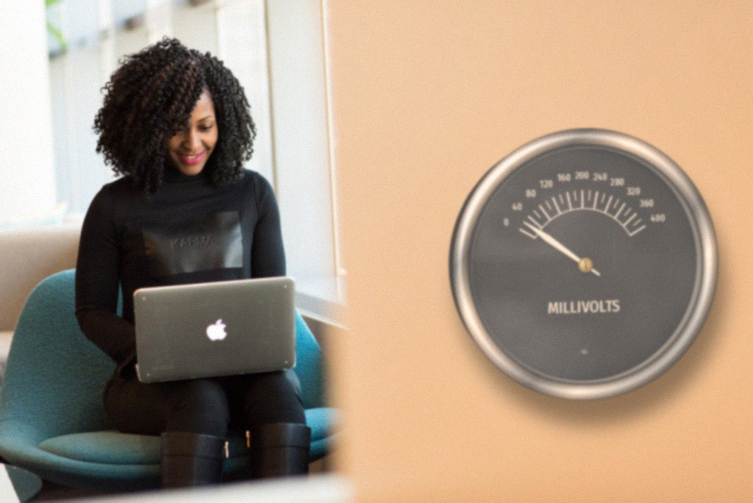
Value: 20 mV
